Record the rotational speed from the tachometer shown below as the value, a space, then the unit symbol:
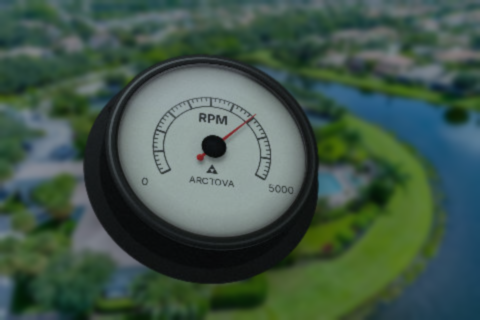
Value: 3500 rpm
